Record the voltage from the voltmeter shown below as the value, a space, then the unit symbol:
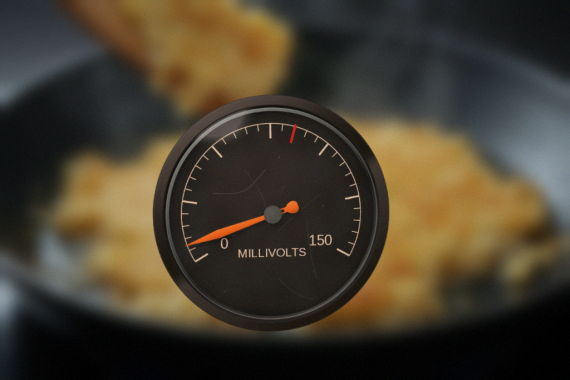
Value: 7.5 mV
